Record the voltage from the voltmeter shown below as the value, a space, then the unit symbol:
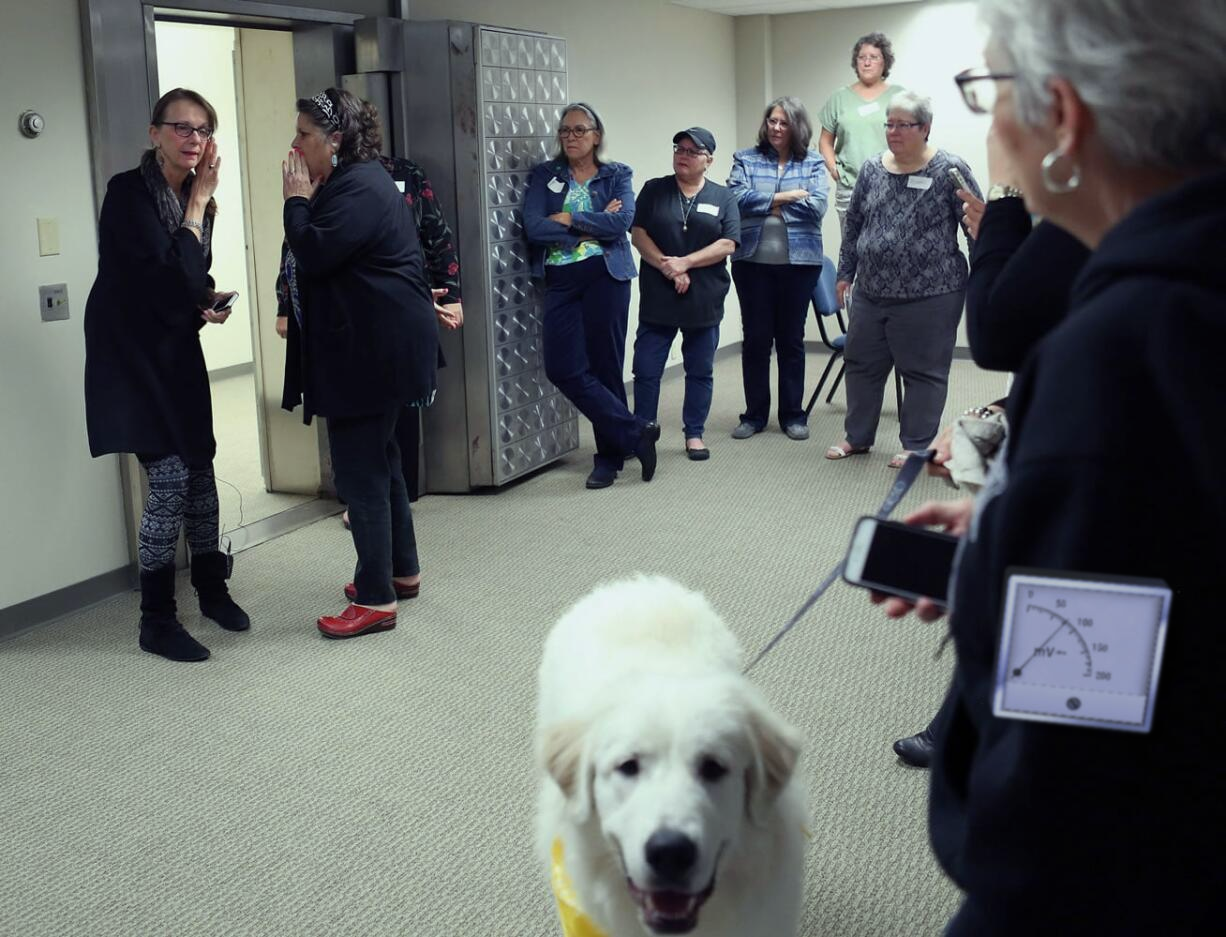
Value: 75 mV
